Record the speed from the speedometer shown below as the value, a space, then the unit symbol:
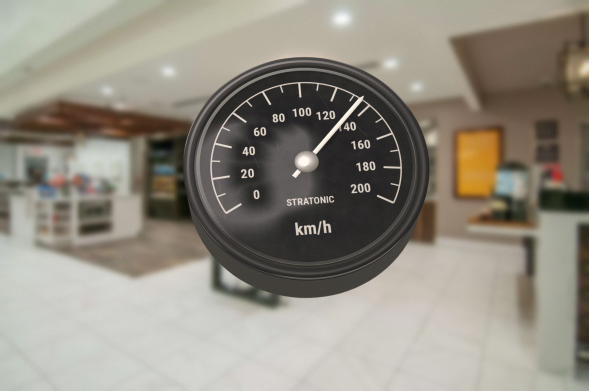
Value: 135 km/h
